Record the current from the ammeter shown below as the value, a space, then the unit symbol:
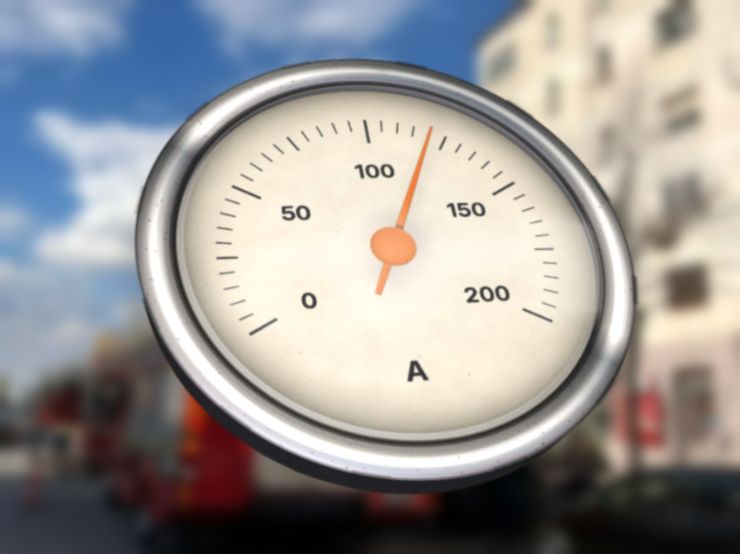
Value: 120 A
